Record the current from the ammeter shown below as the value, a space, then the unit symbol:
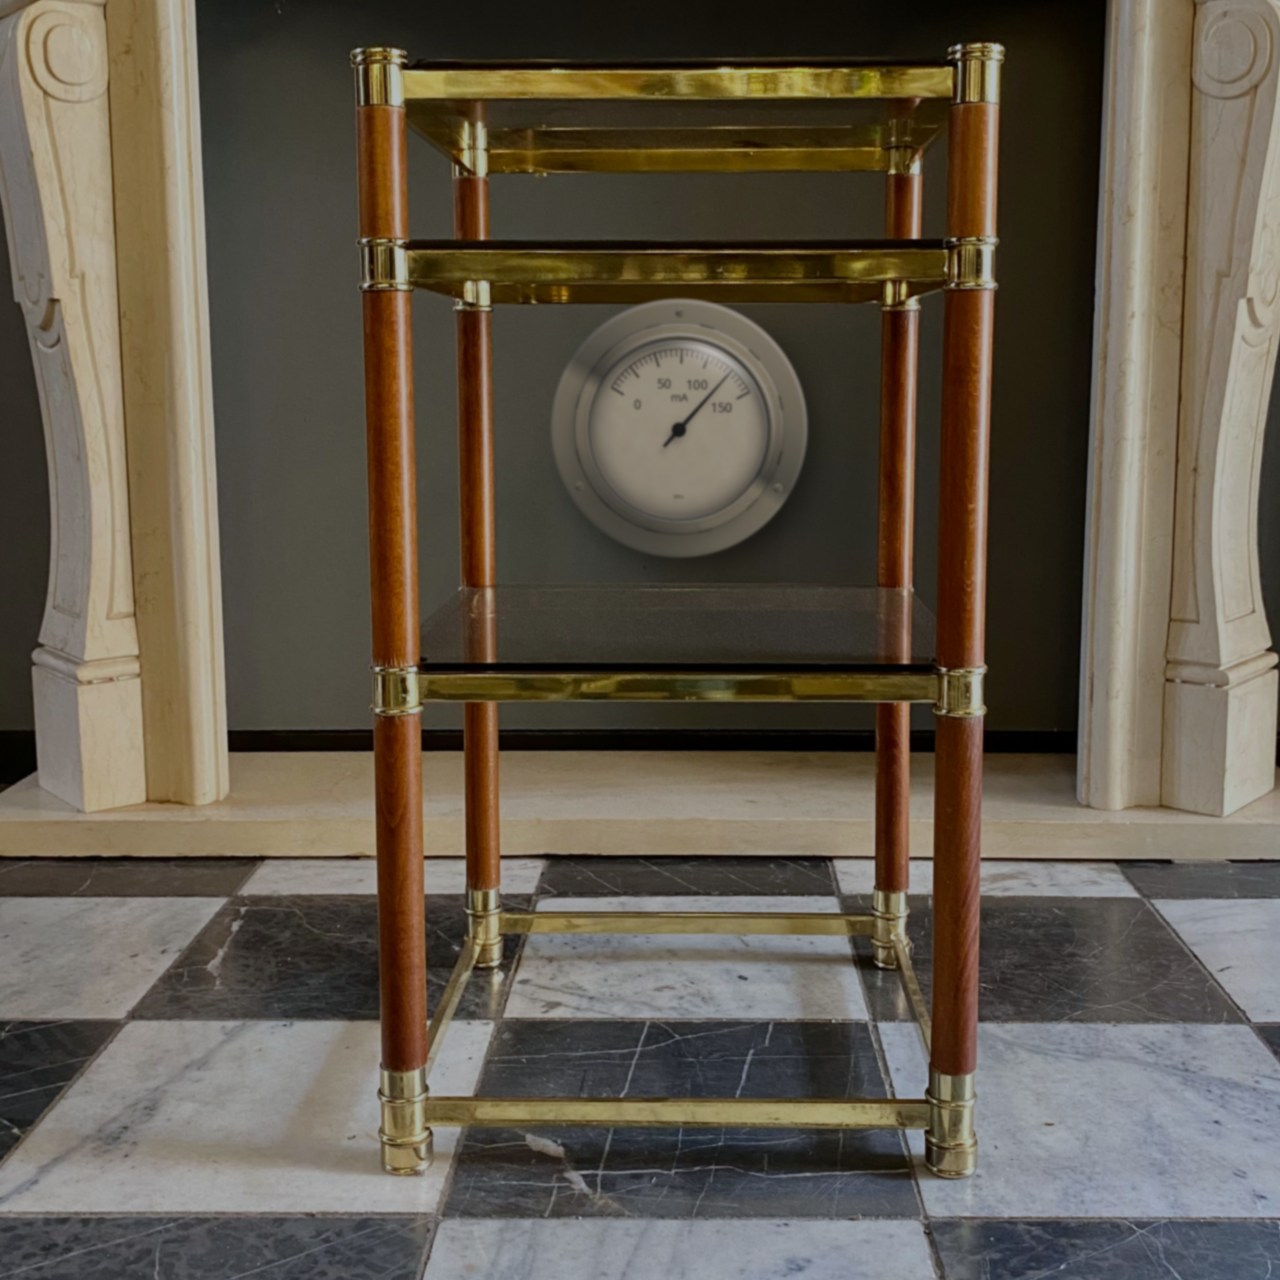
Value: 125 mA
